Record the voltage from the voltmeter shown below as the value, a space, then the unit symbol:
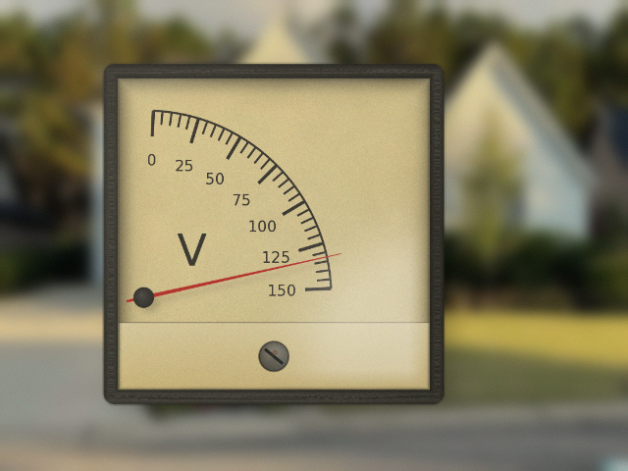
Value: 132.5 V
